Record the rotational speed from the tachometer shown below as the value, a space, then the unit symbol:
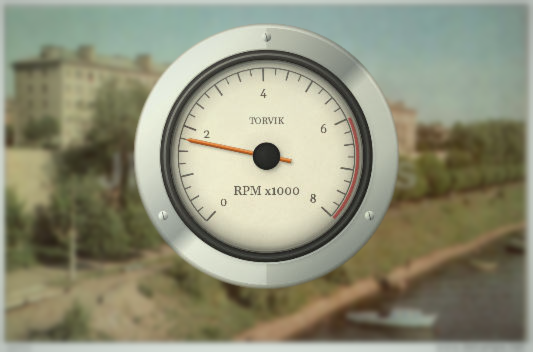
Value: 1750 rpm
